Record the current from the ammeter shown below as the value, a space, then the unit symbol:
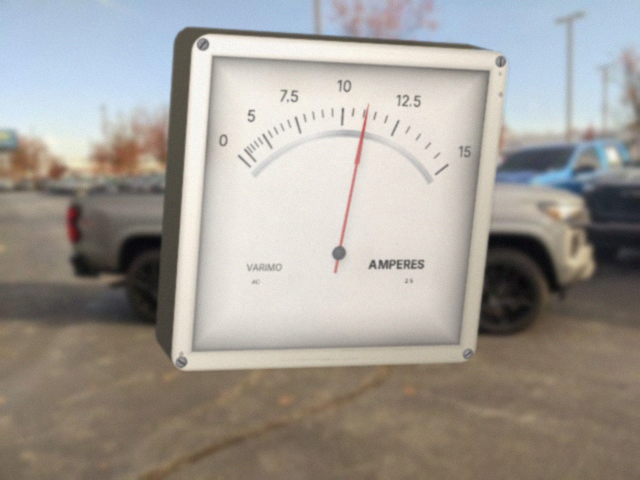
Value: 11 A
